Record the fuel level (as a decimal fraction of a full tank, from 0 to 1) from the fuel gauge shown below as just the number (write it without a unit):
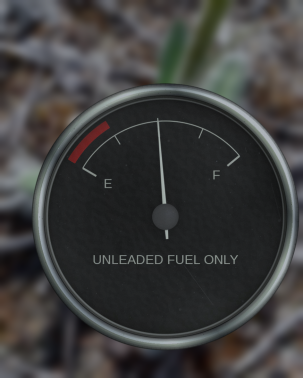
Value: 0.5
